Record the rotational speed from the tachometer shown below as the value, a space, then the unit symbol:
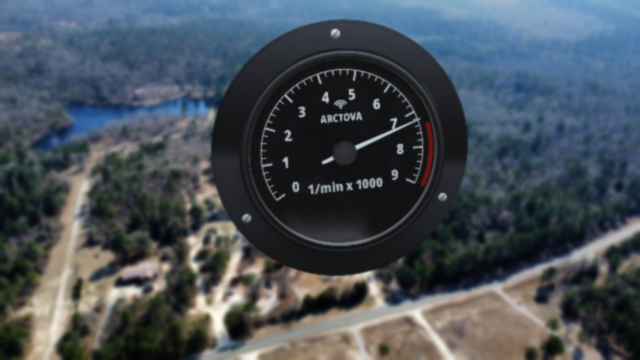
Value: 7200 rpm
